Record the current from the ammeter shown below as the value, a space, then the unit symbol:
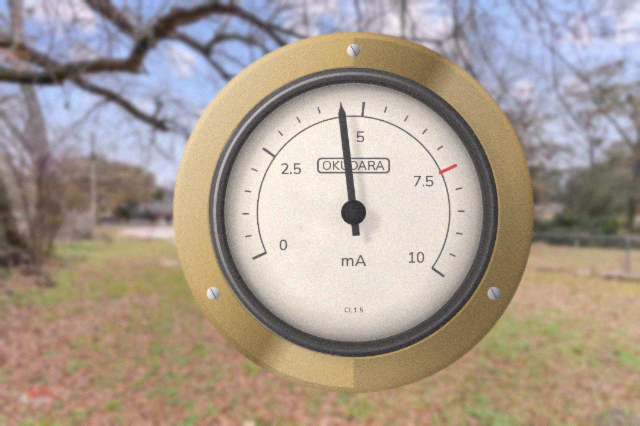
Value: 4.5 mA
